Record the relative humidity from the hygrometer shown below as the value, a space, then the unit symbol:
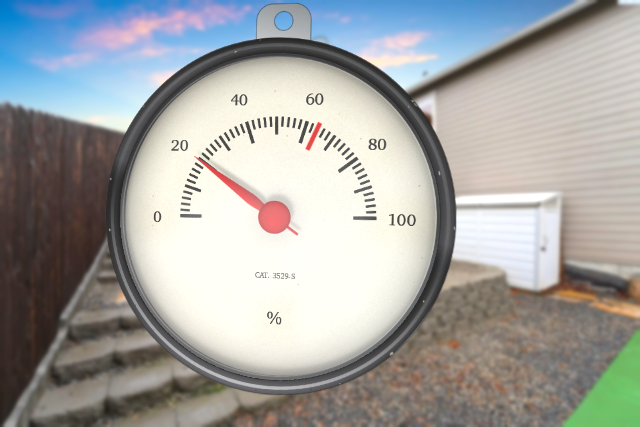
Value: 20 %
